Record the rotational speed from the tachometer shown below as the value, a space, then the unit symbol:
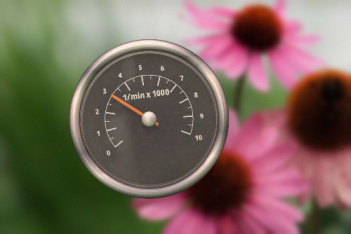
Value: 3000 rpm
